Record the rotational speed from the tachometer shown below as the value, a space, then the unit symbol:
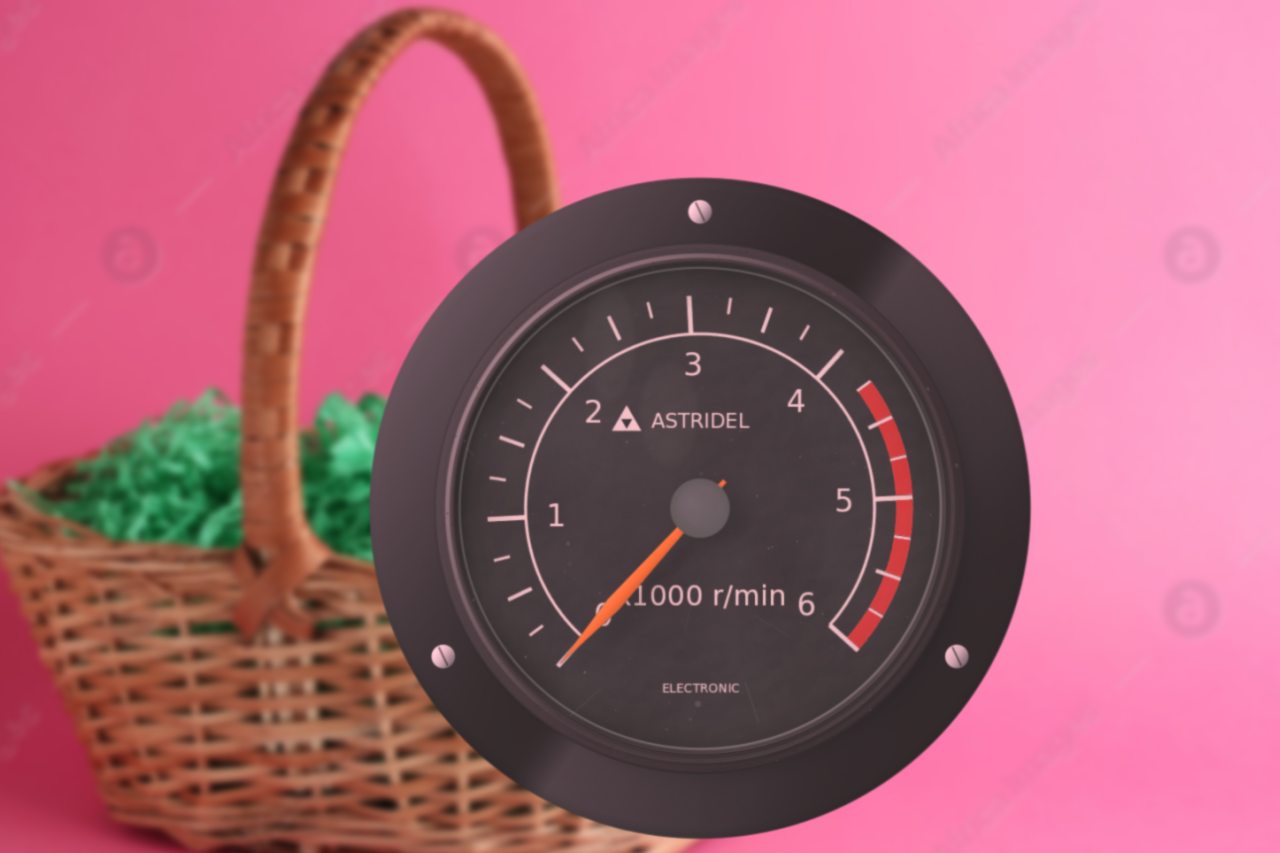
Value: 0 rpm
